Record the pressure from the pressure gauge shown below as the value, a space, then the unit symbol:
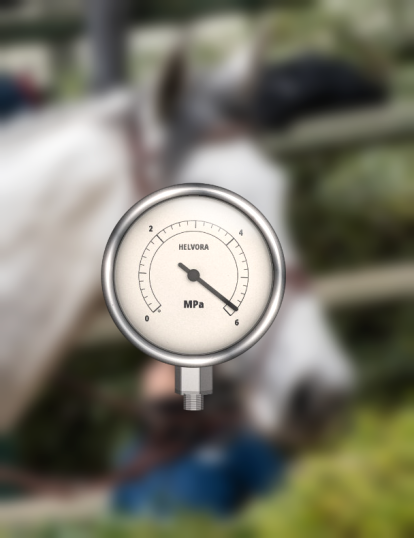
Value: 5.8 MPa
